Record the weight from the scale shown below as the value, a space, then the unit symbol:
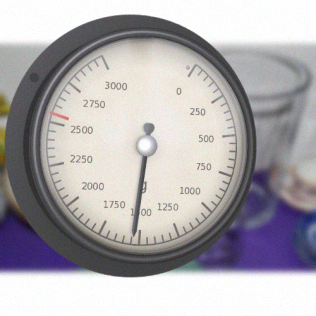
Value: 1550 g
